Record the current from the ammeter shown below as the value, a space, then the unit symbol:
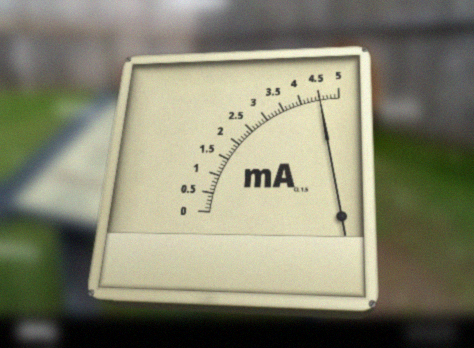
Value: 4.5 mA
